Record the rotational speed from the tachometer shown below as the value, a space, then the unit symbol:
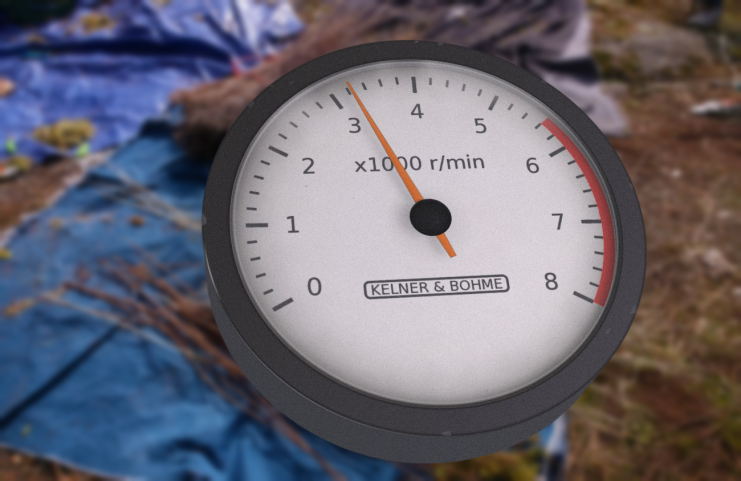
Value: 3200 rpm
